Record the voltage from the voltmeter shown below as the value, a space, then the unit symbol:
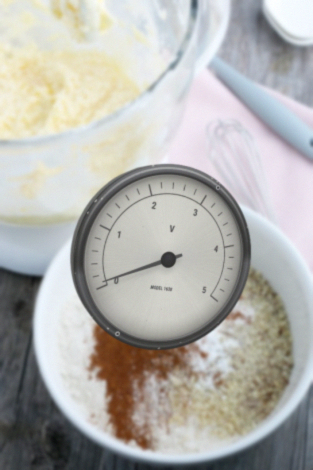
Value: 0.1 V
